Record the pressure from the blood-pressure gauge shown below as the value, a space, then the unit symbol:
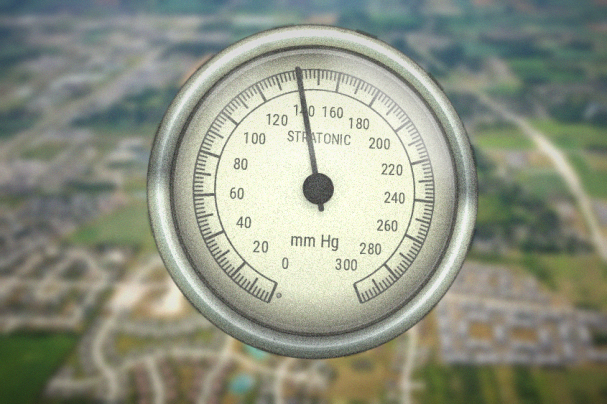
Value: 140 mmHg
